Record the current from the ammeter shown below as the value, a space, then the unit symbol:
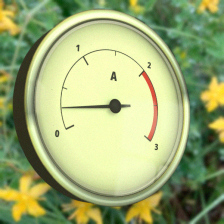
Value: 0.25 A
